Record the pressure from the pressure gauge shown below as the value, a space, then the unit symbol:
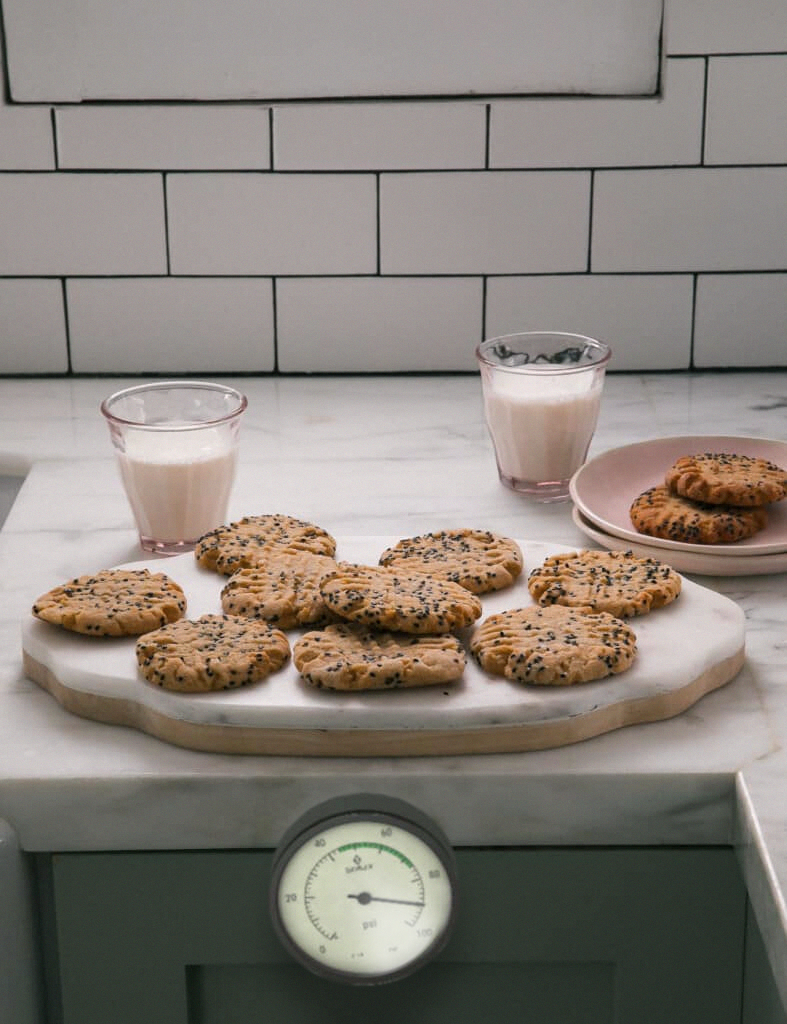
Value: 90 psi
